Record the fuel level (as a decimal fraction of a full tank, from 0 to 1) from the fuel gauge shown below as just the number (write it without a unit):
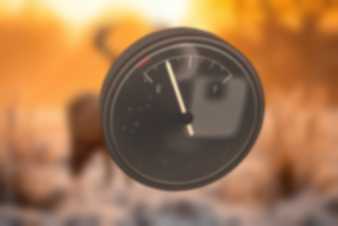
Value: 0.25
